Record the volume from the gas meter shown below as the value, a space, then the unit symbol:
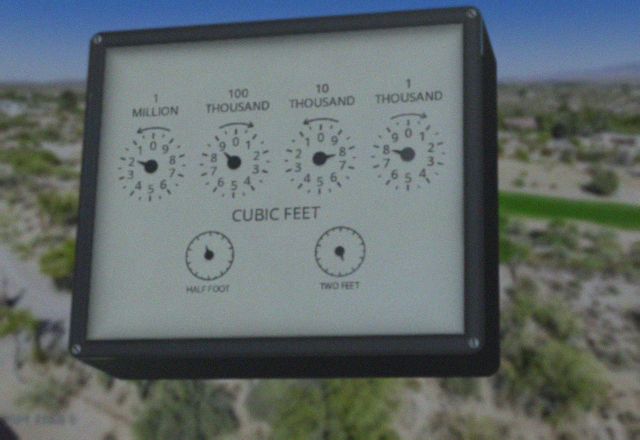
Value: 187800 ft³
